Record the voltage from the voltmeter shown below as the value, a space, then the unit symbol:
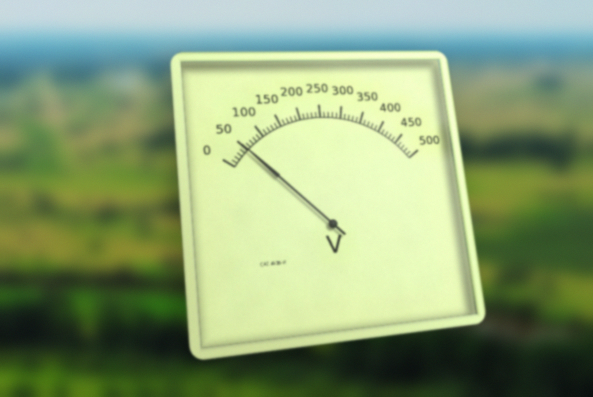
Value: 50 V
